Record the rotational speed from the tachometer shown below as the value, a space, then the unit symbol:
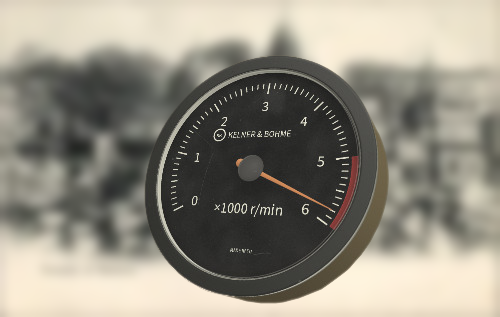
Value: 5800 rpm
